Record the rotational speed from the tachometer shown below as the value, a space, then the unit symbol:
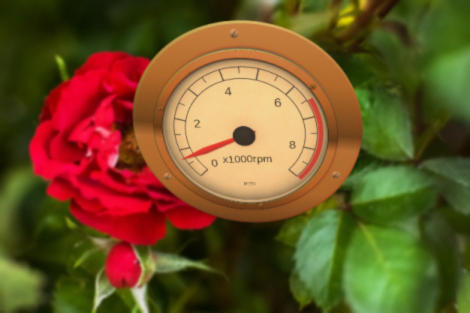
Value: 750 rpm
